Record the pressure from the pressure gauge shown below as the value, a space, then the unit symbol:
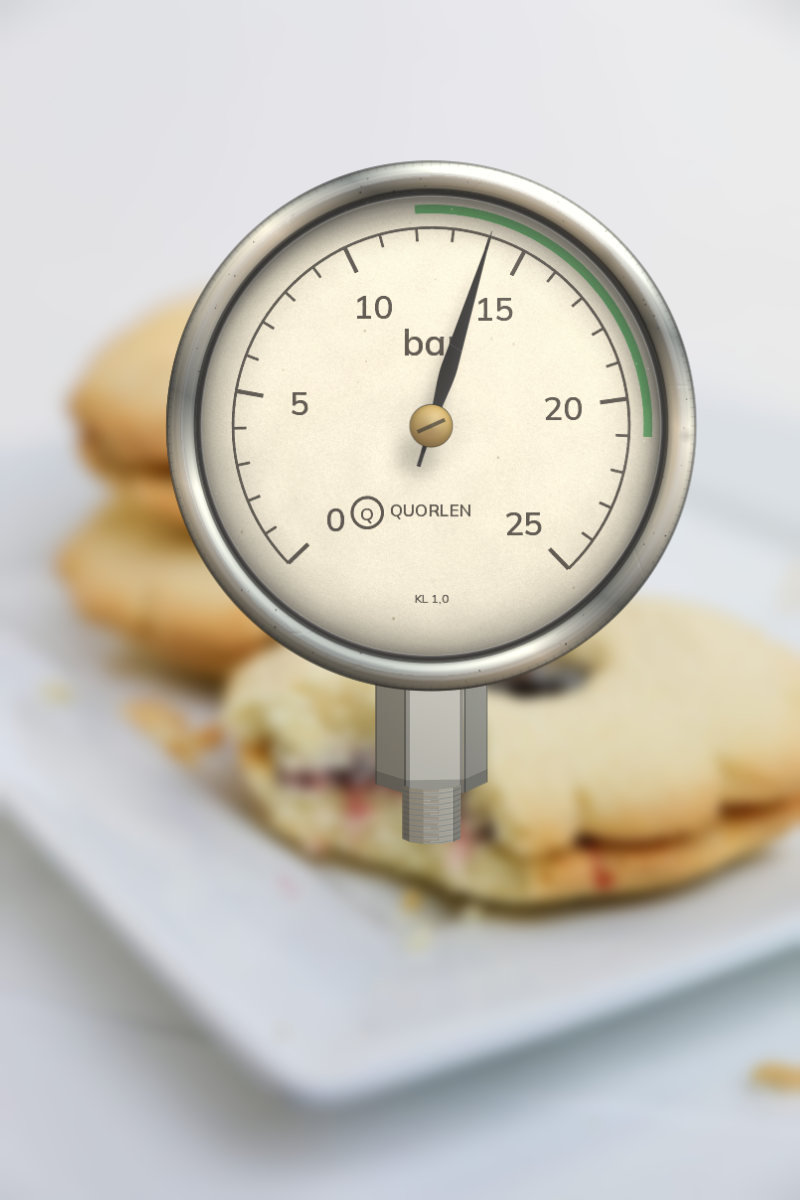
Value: 14 bar
